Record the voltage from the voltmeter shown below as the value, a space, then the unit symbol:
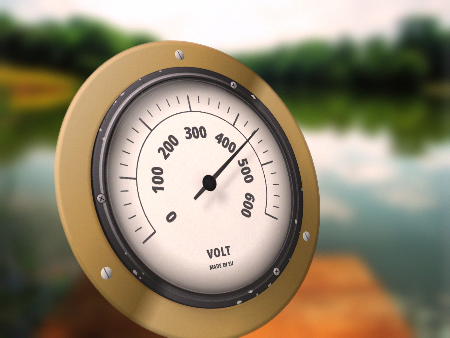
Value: 440 V
